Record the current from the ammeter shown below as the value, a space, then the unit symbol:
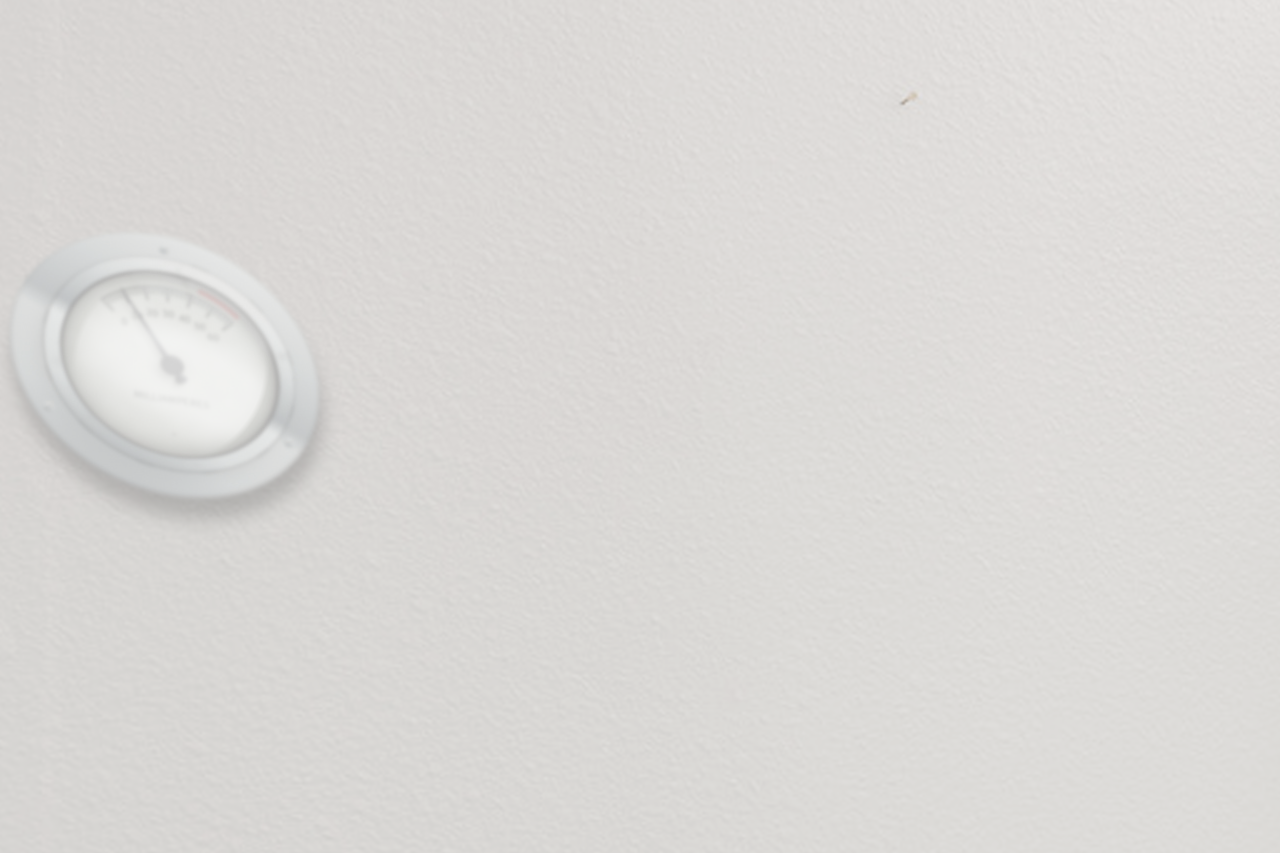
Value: 10 mA
